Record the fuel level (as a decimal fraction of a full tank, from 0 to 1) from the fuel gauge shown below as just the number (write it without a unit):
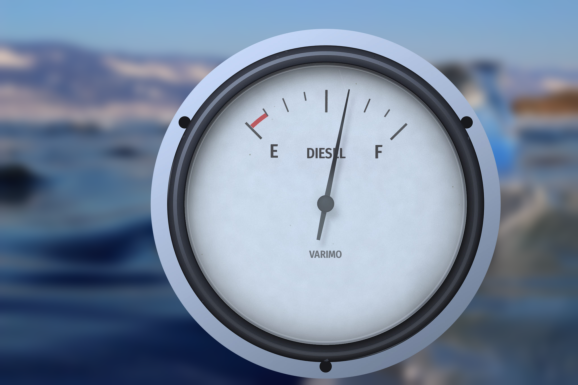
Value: 0.625
